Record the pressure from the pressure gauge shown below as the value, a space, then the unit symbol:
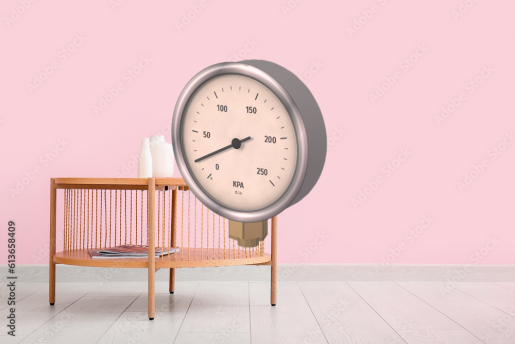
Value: 20 kPa
